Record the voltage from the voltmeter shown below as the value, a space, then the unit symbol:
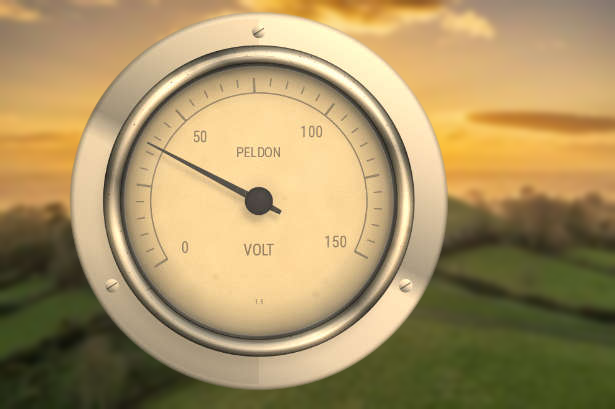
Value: 37.5 V
